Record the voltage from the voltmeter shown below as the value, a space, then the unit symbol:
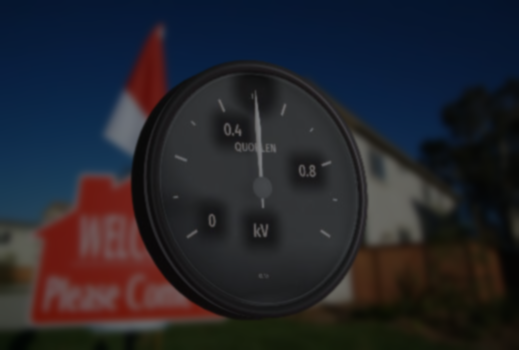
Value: 0.5 kV
